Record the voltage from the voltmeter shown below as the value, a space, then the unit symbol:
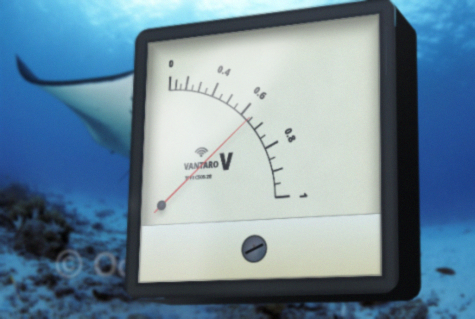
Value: 0.65 V
